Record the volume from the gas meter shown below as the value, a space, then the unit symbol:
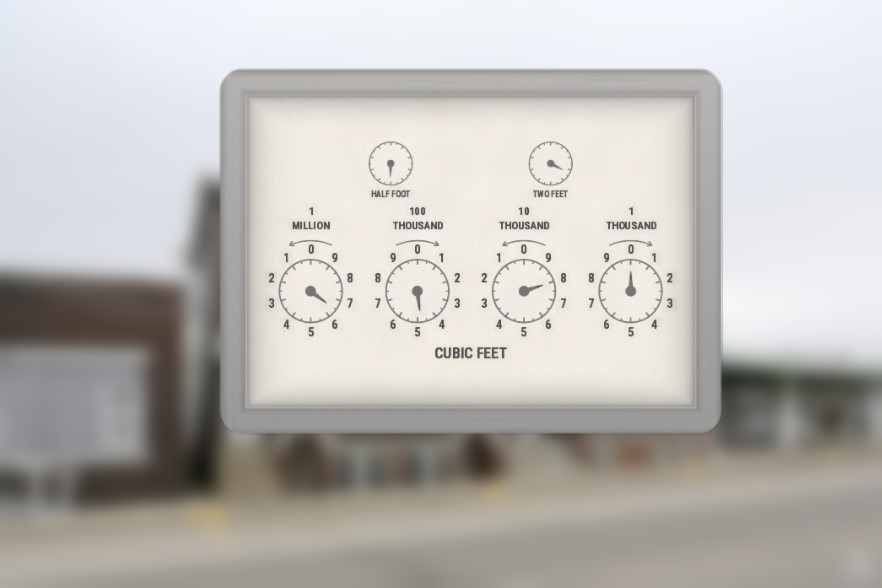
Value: 648000 ft³
